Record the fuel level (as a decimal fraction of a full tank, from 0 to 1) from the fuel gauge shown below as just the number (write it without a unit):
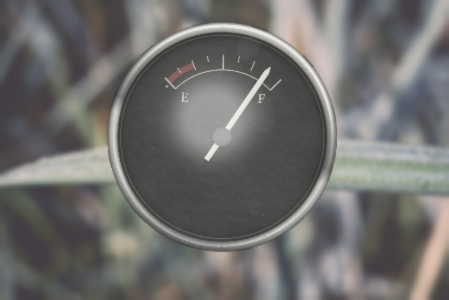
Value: 0.875
